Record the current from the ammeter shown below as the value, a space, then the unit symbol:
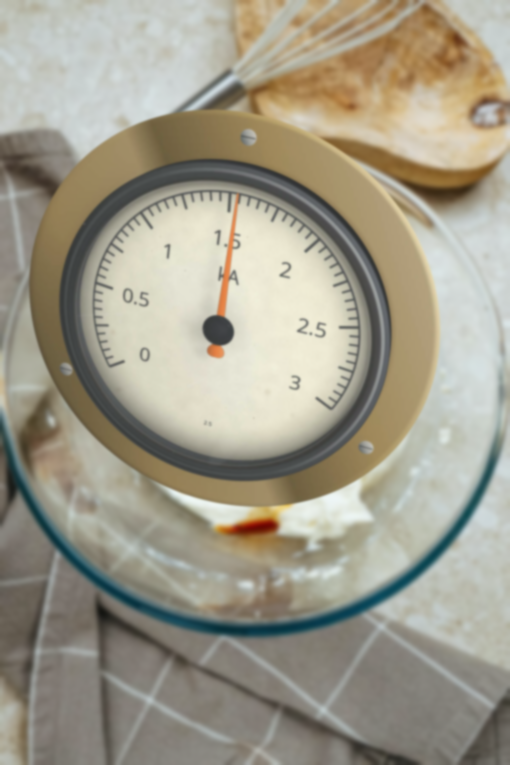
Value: 1.55 kA
